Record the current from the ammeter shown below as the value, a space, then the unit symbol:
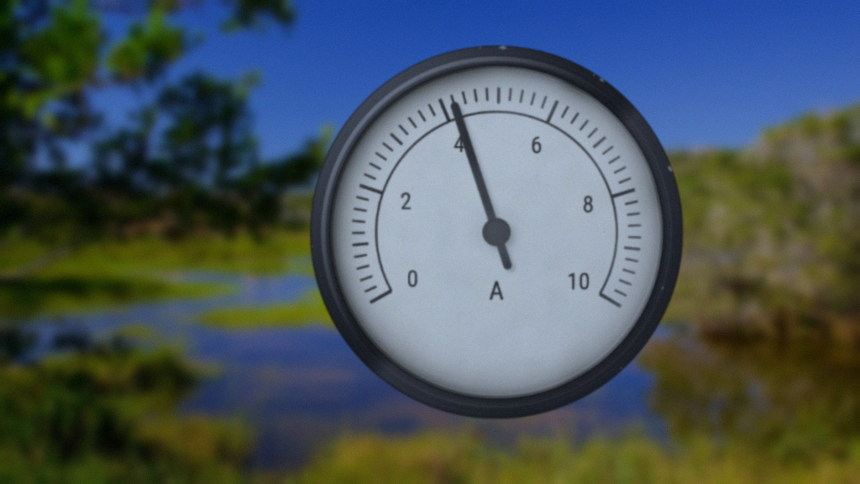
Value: 4.2 A
